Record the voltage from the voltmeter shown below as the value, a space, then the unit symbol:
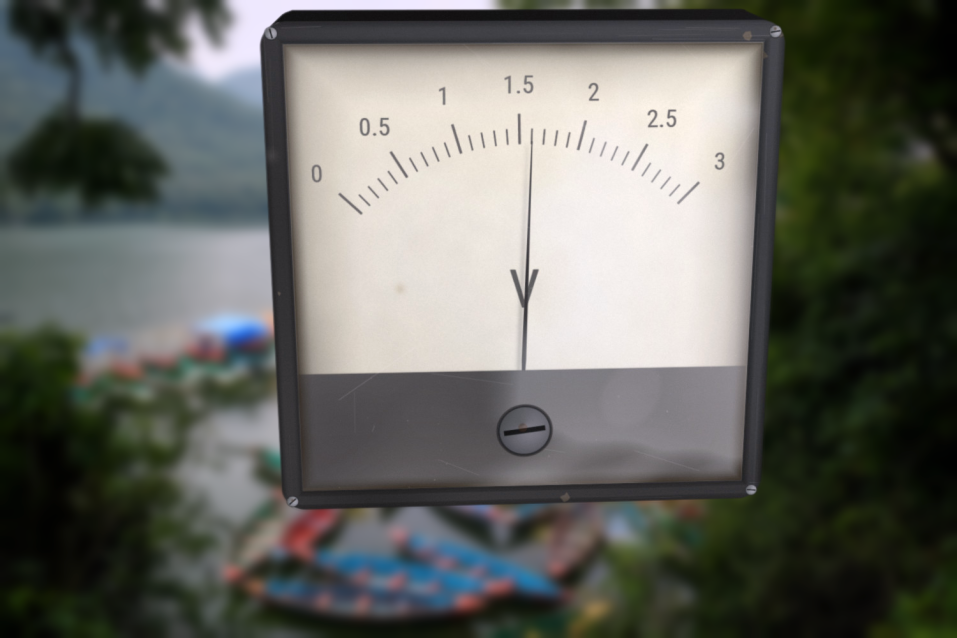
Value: 1.6 V
